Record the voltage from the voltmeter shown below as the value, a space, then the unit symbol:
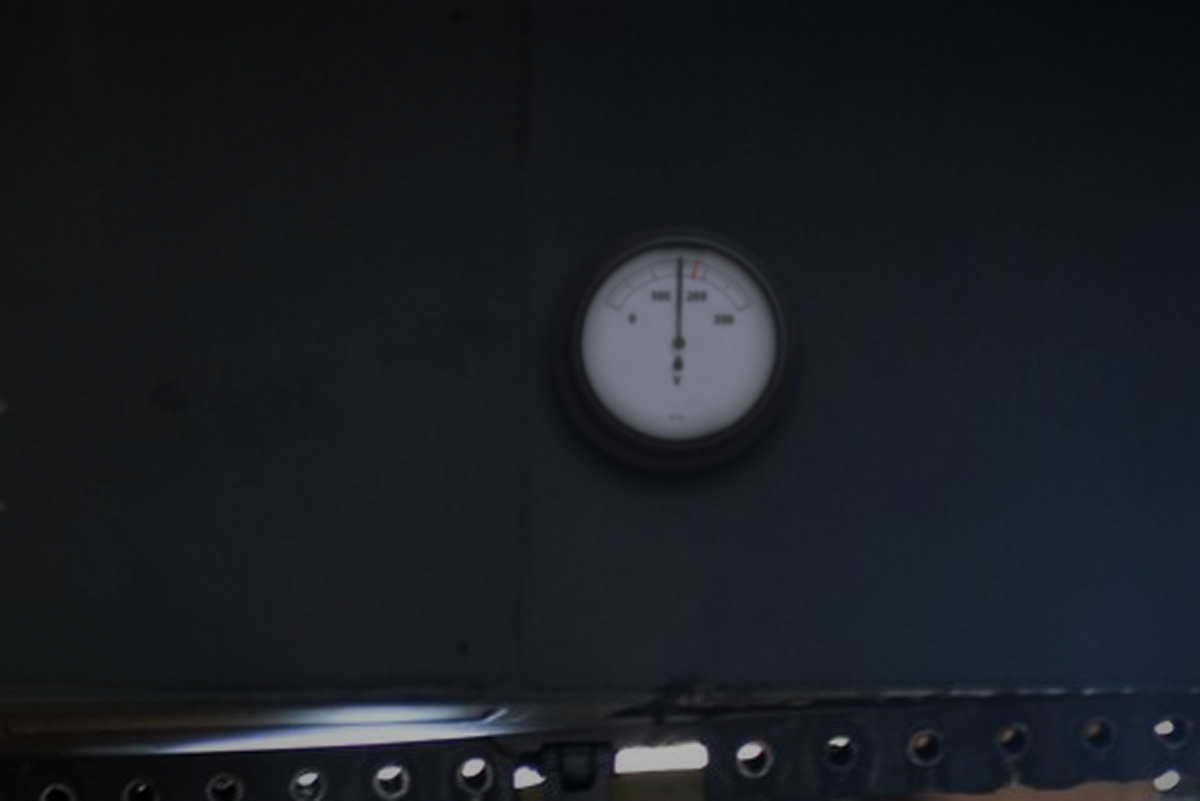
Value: 150 V
